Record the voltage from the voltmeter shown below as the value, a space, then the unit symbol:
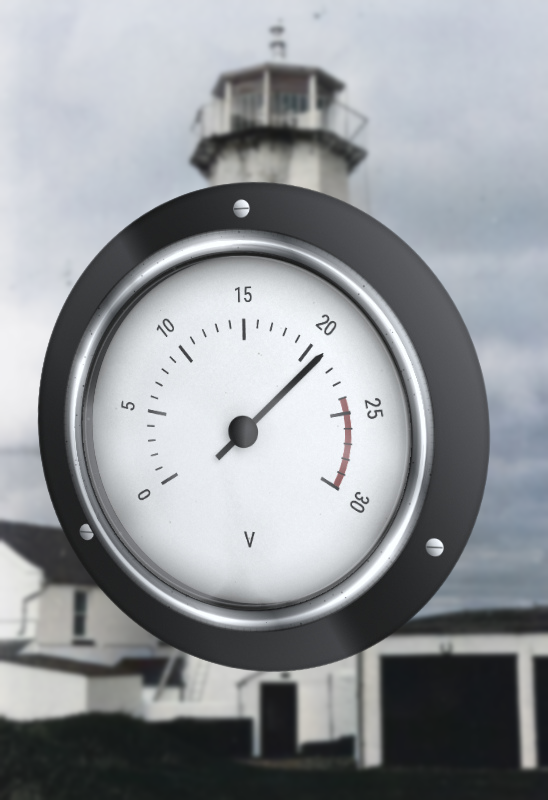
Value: 21 V
